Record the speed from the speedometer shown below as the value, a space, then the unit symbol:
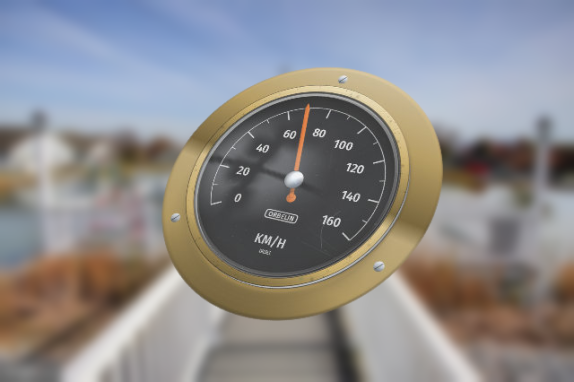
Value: 70 km/h
